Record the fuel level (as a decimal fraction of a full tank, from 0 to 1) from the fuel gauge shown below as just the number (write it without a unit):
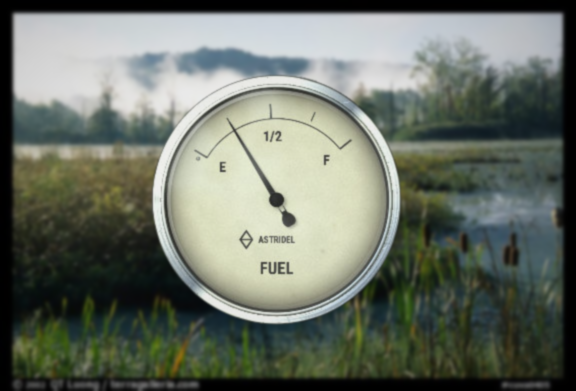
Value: 0.25
